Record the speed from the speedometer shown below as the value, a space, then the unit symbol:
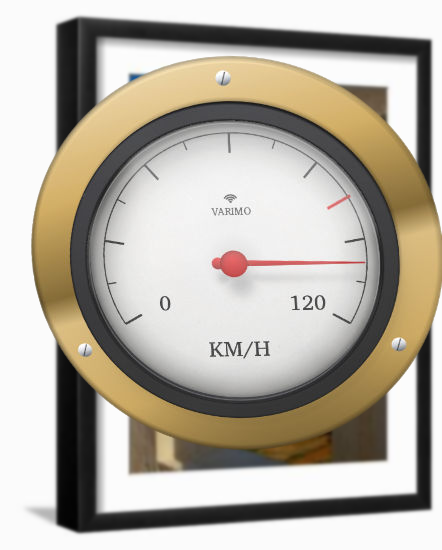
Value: 105 km/h
